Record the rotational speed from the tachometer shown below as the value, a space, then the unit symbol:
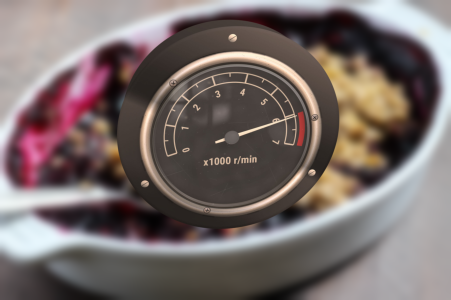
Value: 6000 rpm
